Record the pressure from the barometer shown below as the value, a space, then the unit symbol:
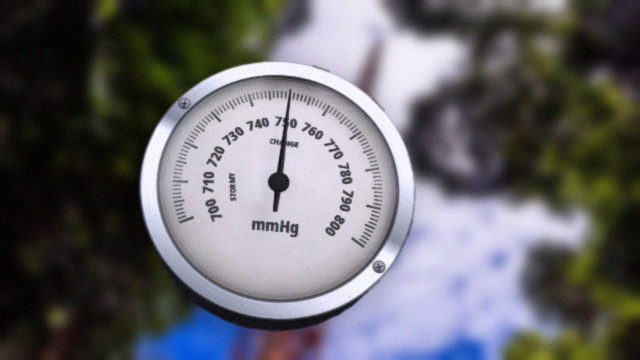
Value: 750 mmHg
